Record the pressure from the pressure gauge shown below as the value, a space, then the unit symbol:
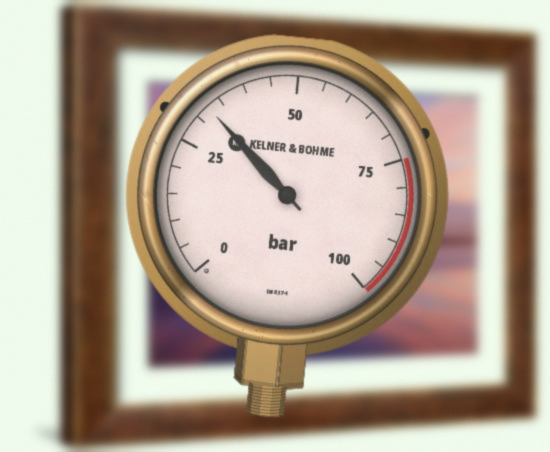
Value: 32.5 bar
